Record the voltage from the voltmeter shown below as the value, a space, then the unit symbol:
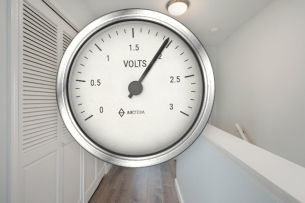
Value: 1.95 V
